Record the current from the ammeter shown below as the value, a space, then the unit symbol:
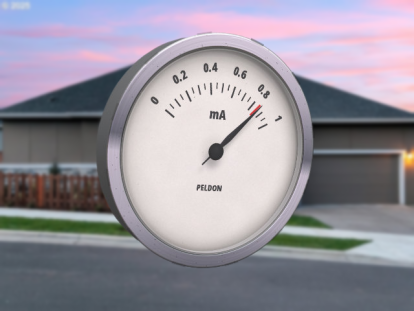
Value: 0.85 mA
